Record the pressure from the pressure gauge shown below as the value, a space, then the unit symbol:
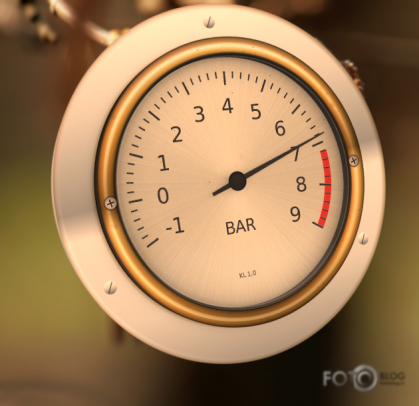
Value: 6.8 bar
